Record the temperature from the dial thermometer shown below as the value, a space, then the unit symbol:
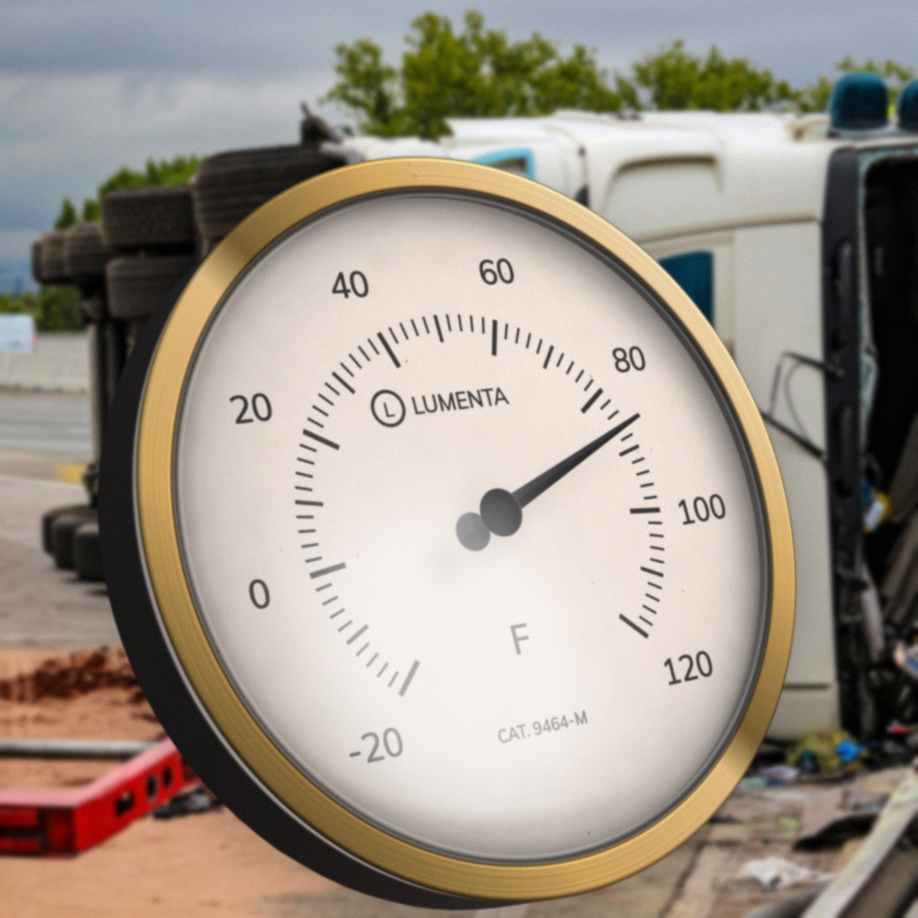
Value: 86 °F
